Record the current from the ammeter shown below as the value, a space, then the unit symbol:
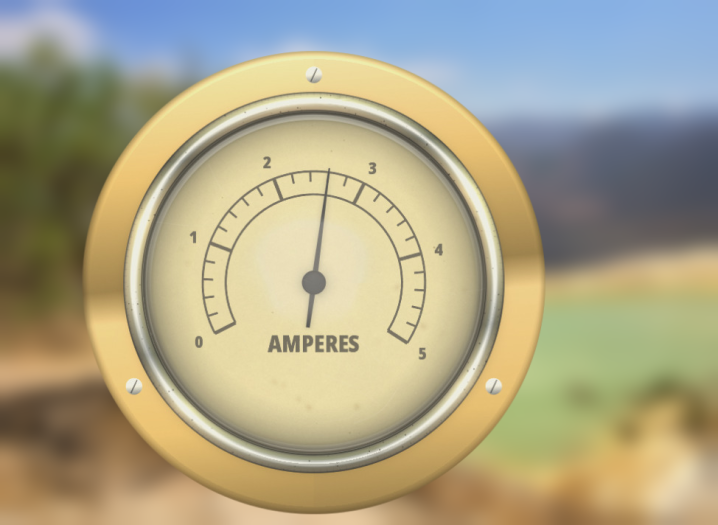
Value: 2.6 A
